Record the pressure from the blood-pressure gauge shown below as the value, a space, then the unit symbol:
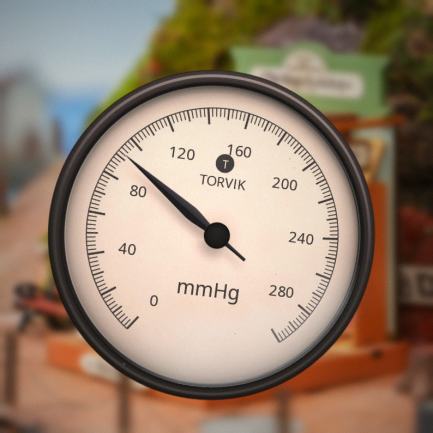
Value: 92 mmHg
